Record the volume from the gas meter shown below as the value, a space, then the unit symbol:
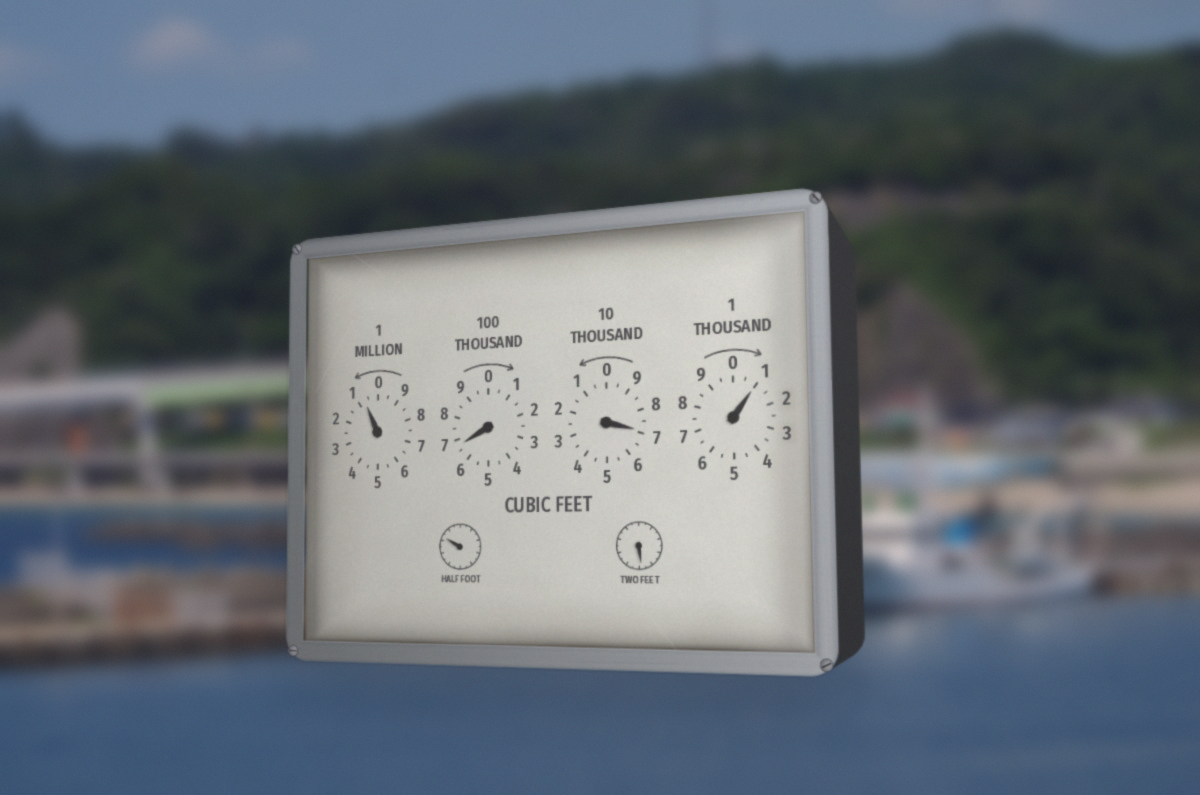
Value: 67100 ft³
